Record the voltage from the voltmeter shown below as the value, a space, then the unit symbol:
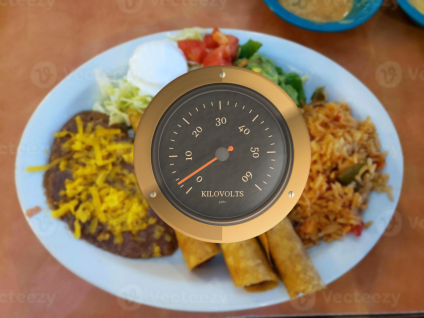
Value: 3 kV
